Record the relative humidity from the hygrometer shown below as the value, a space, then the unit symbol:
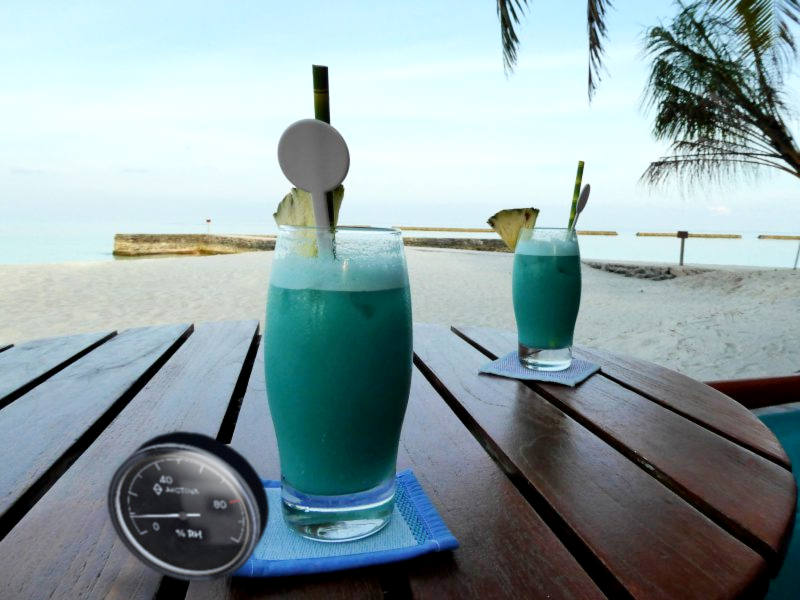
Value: 10 %
